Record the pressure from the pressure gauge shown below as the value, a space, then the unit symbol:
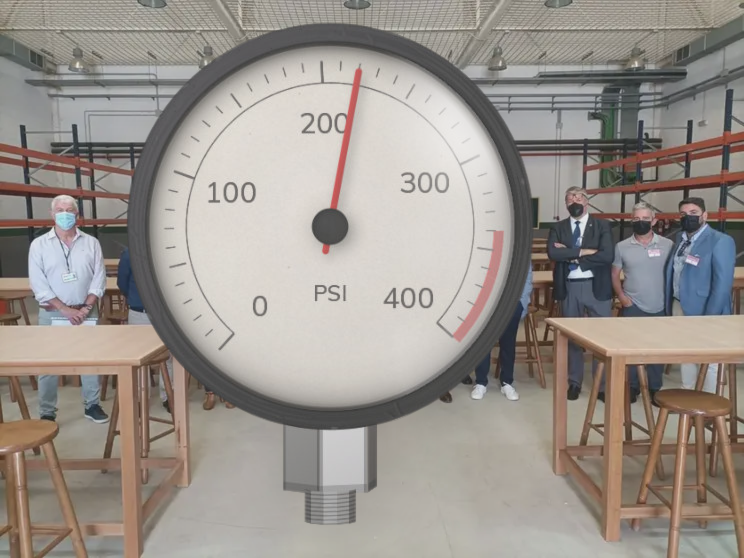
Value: 220 psi
